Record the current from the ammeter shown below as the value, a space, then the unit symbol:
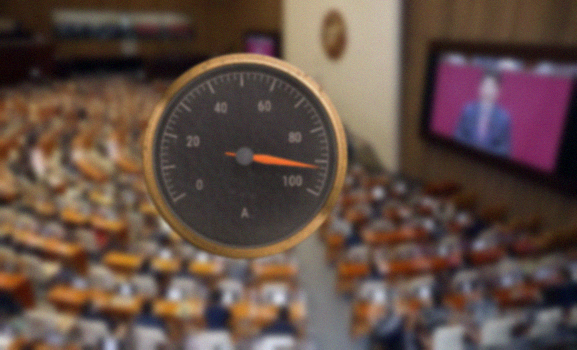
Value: 92 A
